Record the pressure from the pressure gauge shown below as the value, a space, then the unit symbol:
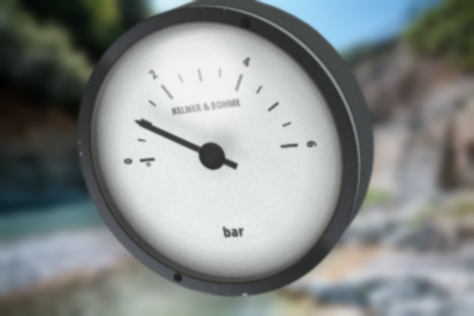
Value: 1 bar
